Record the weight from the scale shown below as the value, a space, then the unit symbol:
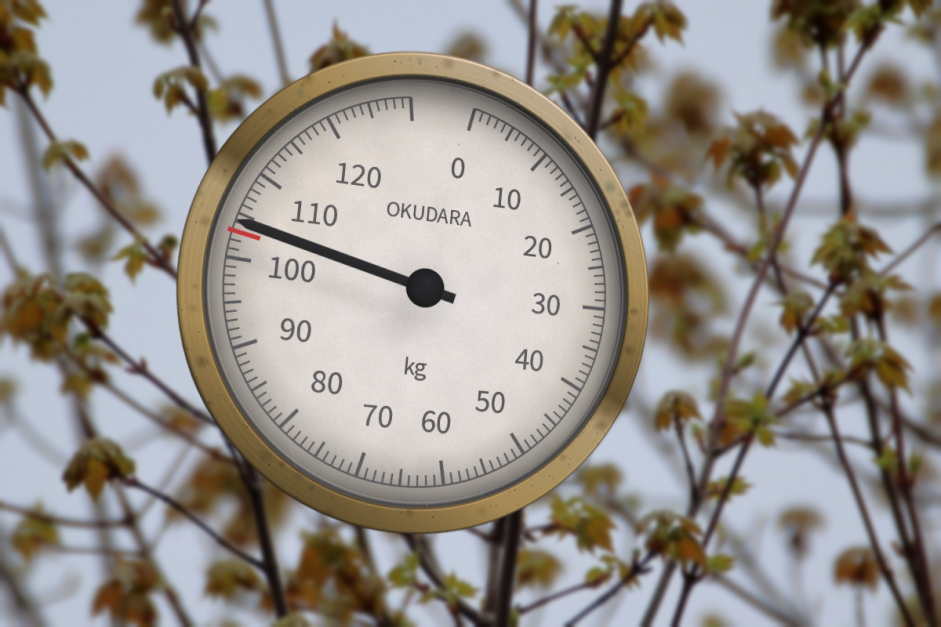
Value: 104 kg
